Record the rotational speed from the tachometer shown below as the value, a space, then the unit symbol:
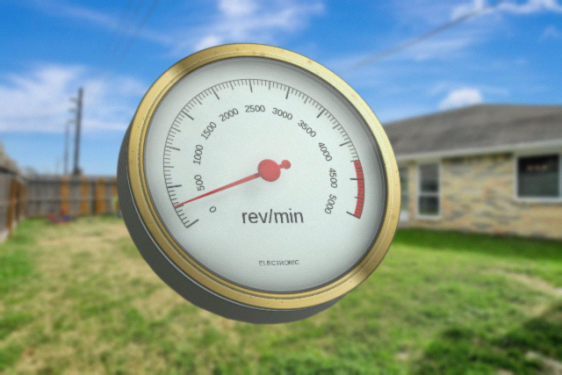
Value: 250 rpm
